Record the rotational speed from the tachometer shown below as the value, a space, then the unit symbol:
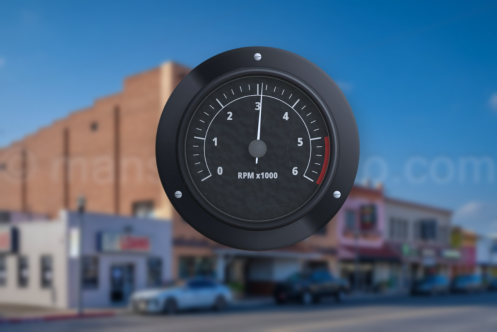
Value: 3100 rpm
